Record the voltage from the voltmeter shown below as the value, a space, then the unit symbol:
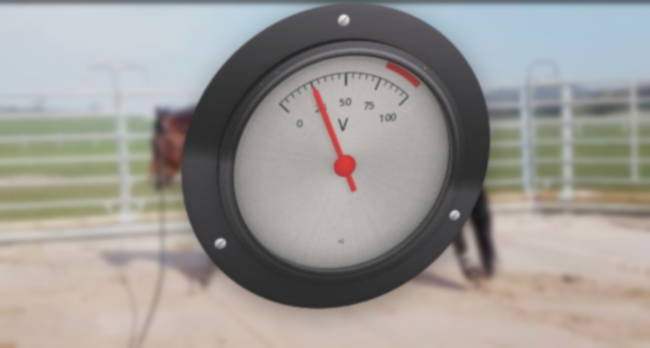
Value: 25 V
